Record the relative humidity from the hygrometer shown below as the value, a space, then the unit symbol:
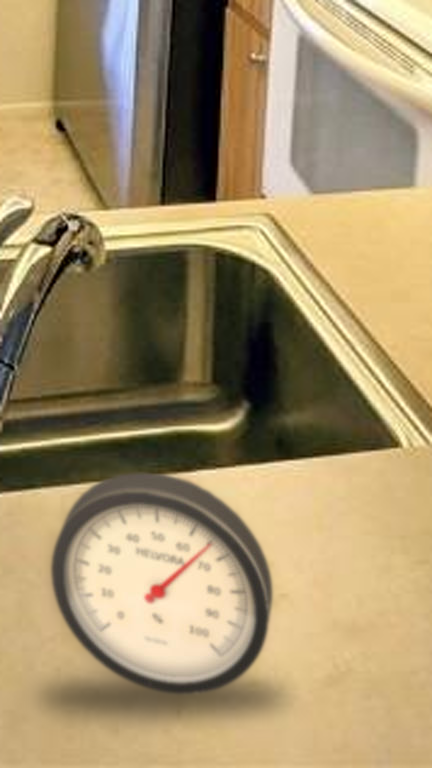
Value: 65 %
